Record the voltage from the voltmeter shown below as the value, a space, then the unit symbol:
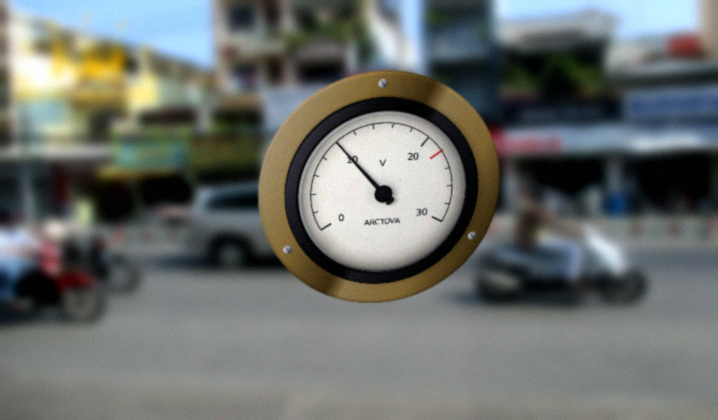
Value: 10 V
